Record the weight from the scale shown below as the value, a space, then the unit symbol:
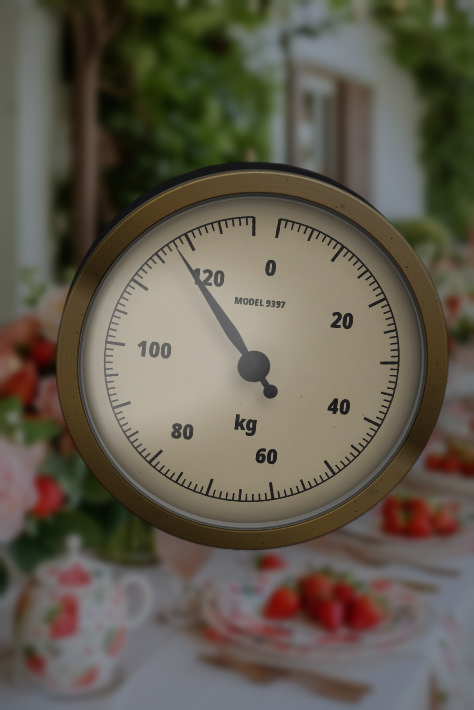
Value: 118 kg
